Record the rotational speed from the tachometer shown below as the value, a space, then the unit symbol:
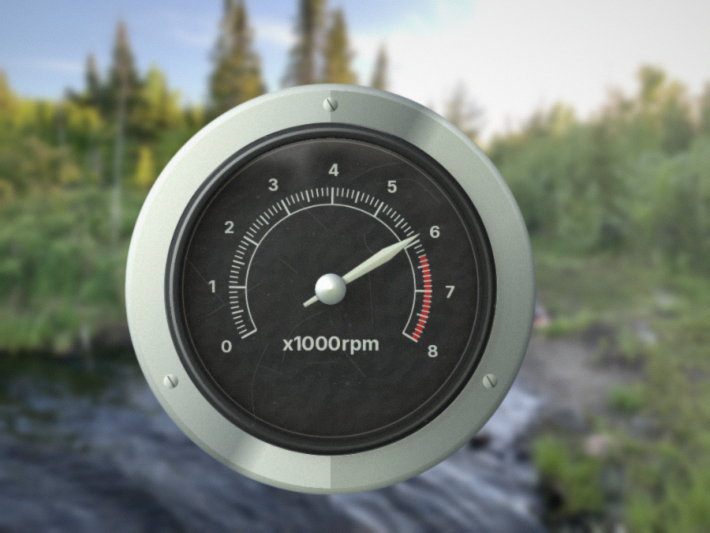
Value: 5900 rpm
